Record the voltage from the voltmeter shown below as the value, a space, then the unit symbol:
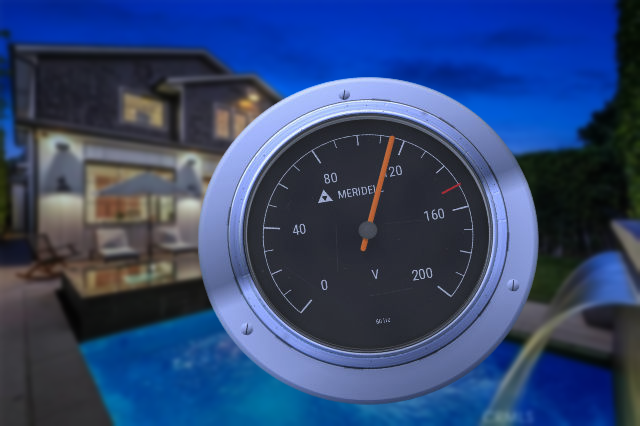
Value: 115 V
